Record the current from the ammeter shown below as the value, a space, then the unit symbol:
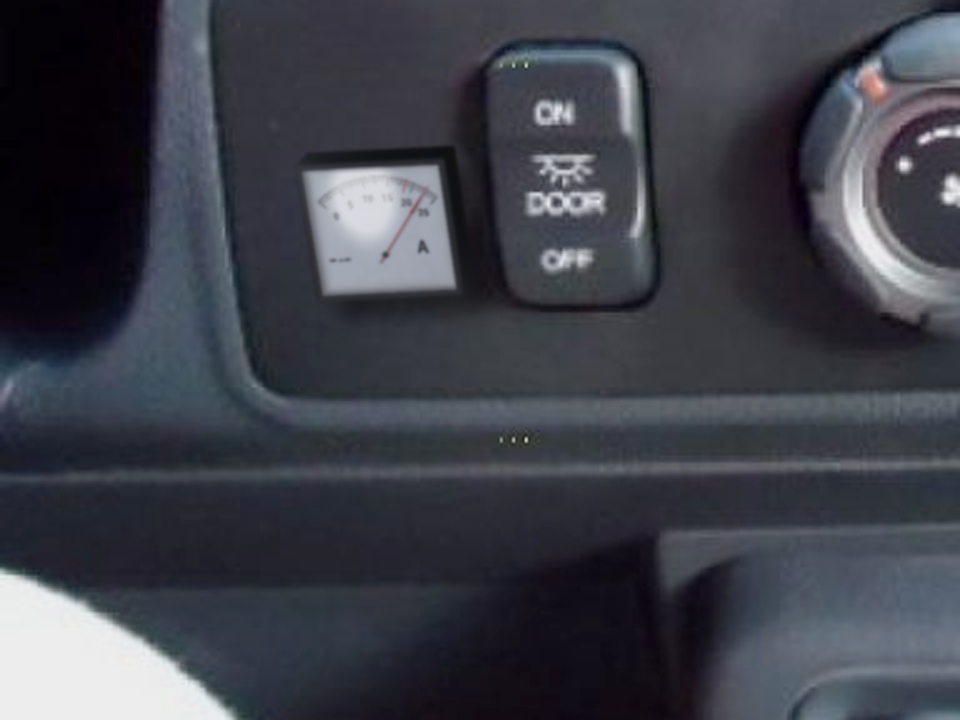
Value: 22.5 A
